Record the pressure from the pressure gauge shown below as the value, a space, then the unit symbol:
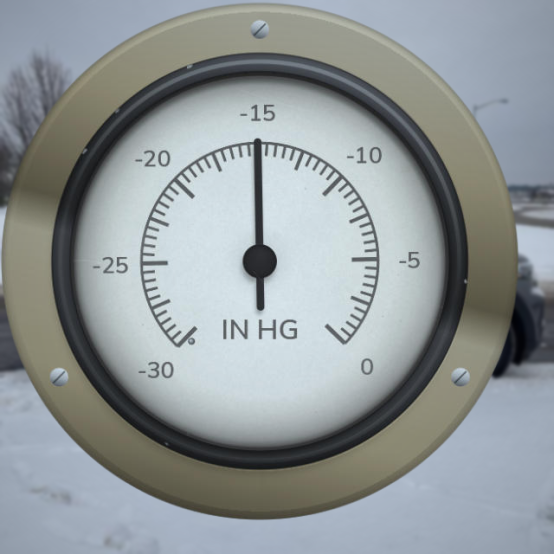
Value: -15 inHg
